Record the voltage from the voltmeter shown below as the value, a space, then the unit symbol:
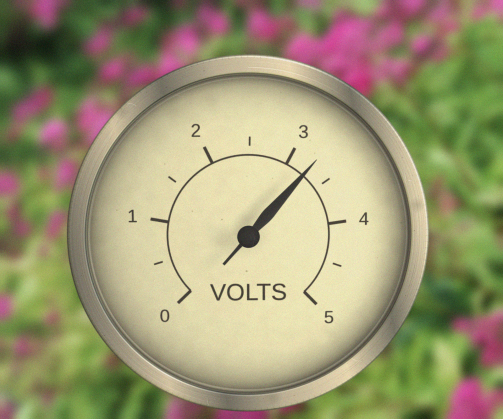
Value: 3.25 V
